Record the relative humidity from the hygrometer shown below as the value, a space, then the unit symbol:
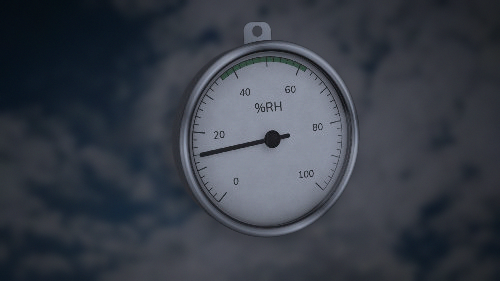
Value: 14 %
